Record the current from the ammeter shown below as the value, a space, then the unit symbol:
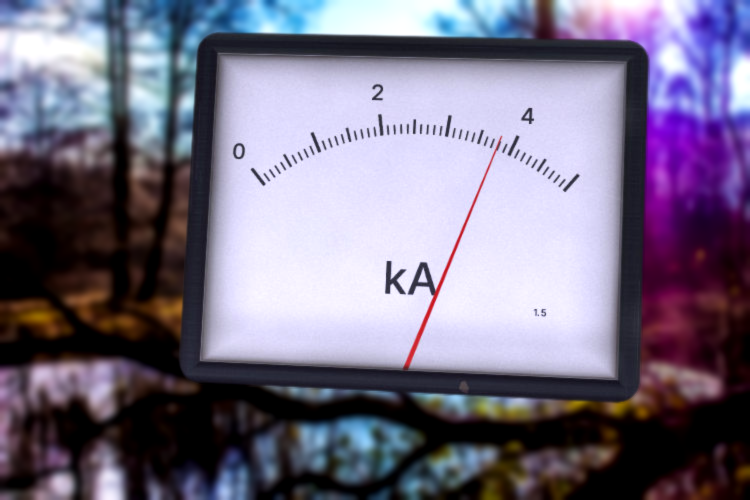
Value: 3.8 kA
